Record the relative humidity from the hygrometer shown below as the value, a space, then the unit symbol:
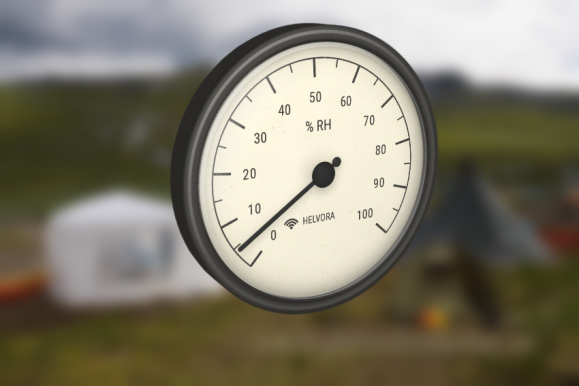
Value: 5 %
